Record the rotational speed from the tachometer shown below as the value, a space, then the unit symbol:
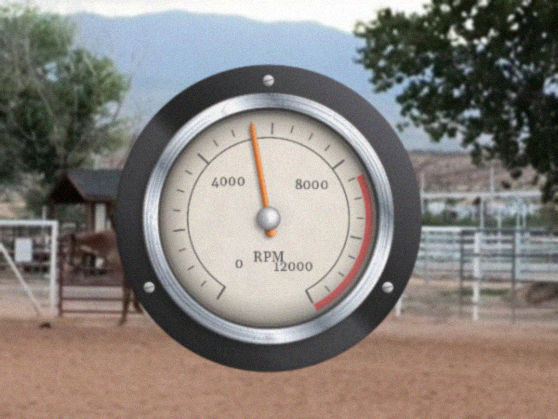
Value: 5500 rpm
